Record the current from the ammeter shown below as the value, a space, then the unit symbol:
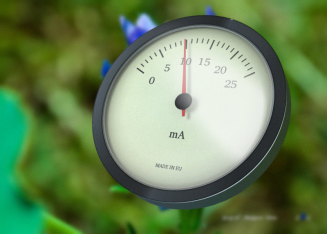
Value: 10 mA
